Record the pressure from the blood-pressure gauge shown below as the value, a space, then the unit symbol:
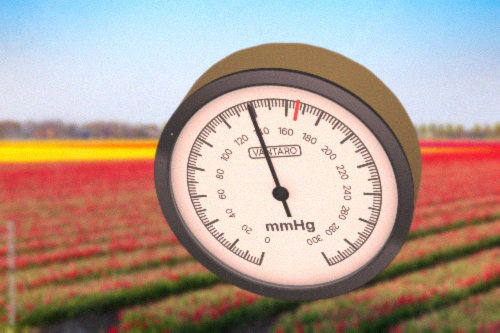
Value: 140 mmHg
